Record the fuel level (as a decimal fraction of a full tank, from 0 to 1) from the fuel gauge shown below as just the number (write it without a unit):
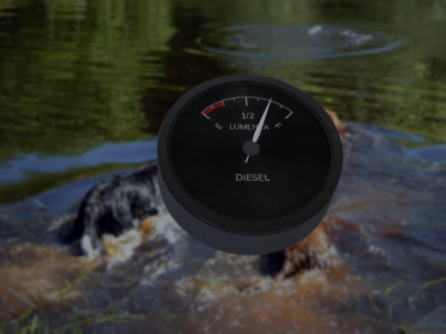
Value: 0.75
